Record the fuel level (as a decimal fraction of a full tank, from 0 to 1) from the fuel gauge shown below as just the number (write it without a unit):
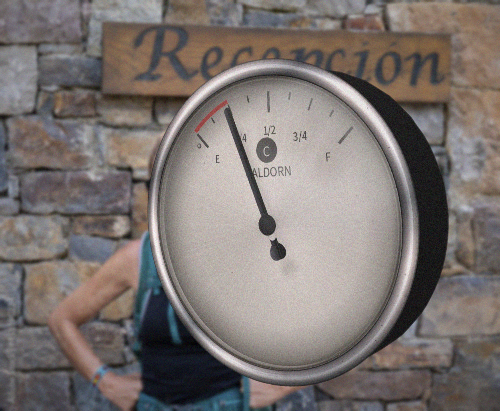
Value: 0.25
